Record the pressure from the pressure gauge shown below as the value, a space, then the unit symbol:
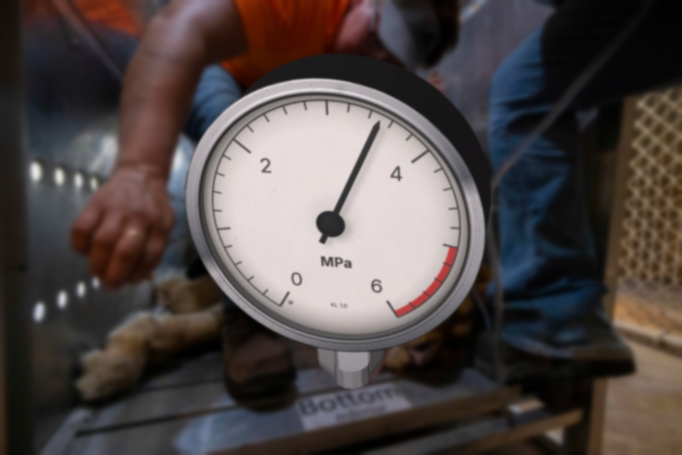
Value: 3.5 MPa
